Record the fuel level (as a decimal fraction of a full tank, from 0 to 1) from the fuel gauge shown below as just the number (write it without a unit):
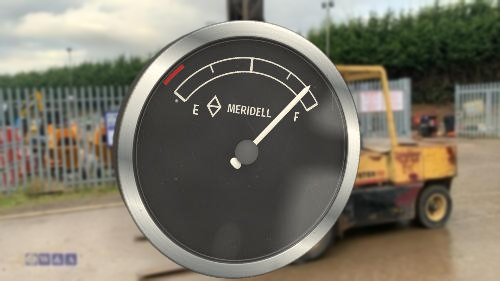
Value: 0.875
